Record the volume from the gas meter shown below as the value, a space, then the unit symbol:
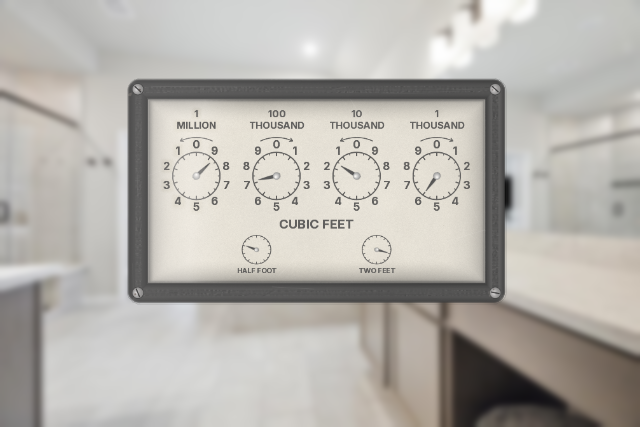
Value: 871600 ft³
